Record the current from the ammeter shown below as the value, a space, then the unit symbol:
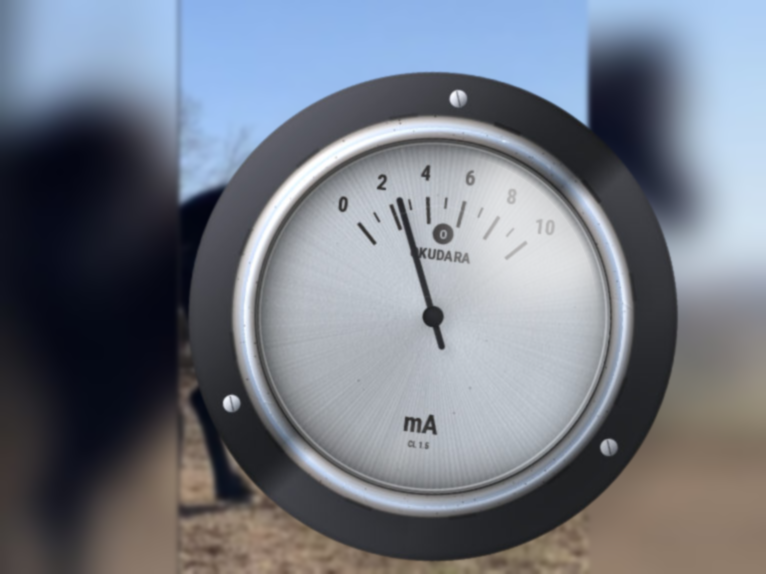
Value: 2.5 mA
